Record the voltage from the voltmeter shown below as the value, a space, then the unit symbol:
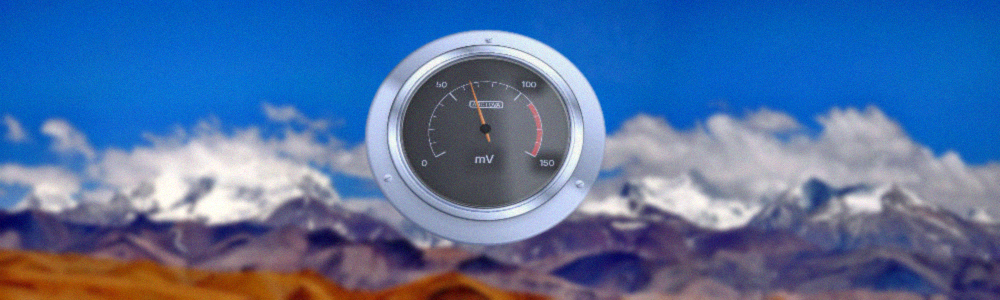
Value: 65 mV
